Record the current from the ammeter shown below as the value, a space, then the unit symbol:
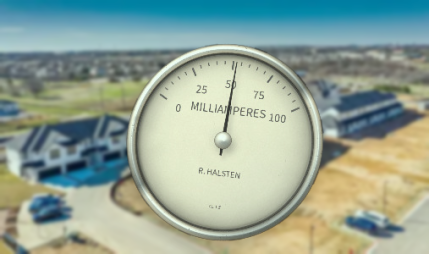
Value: 52.5 mA
